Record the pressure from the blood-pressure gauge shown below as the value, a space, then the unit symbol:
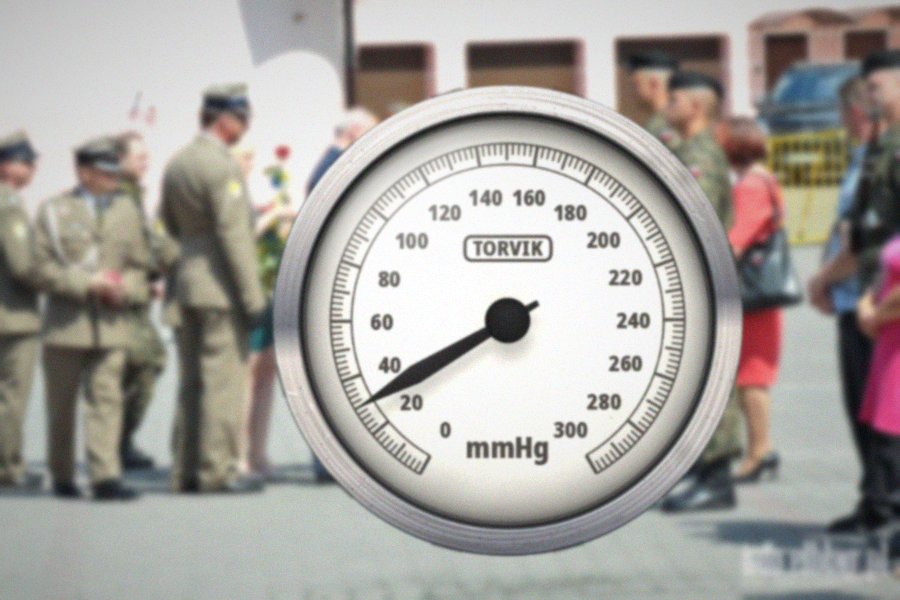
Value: 30 mmHg
